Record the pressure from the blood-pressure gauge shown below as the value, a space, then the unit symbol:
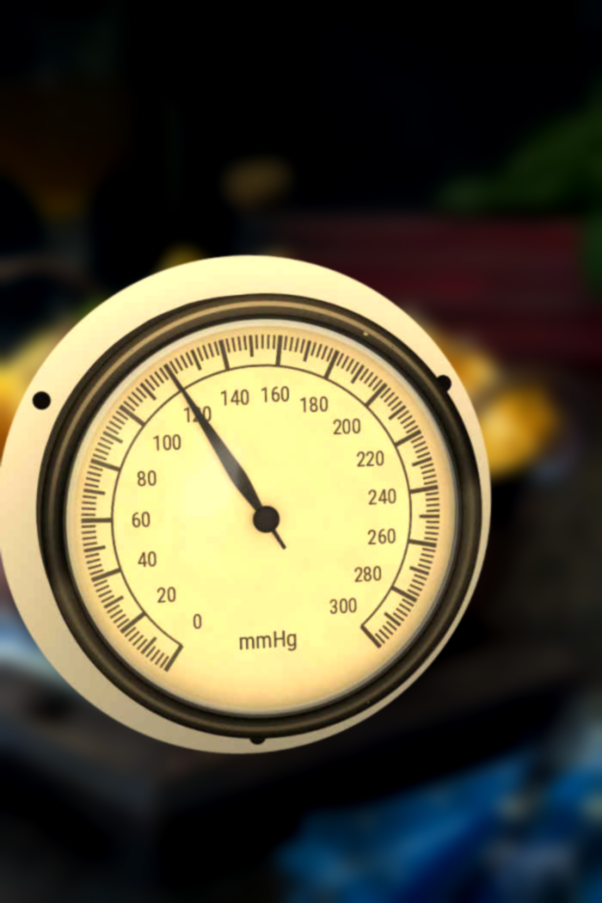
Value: 120 mmHg
